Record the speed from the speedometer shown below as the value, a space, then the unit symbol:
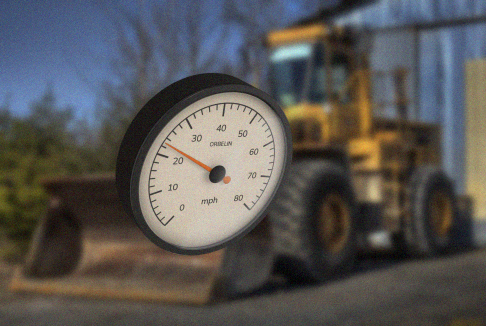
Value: 23 mph
